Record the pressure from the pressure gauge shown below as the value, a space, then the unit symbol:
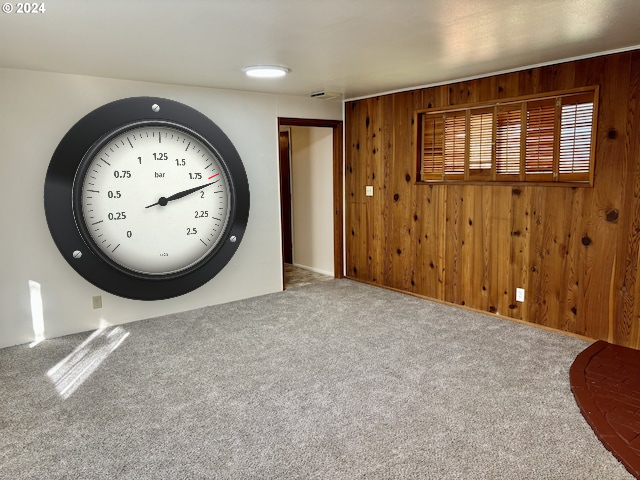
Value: 1.9 bar
